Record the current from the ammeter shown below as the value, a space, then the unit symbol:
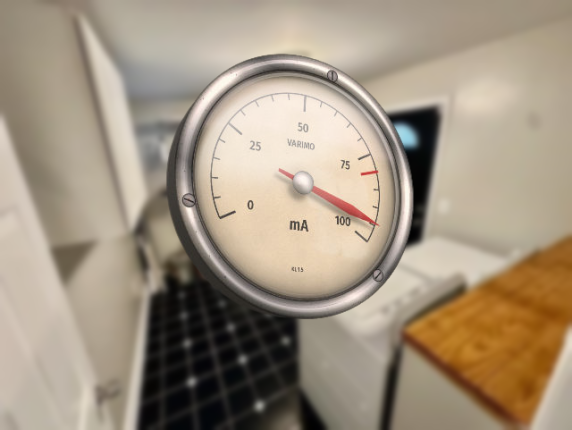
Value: 95 mA
